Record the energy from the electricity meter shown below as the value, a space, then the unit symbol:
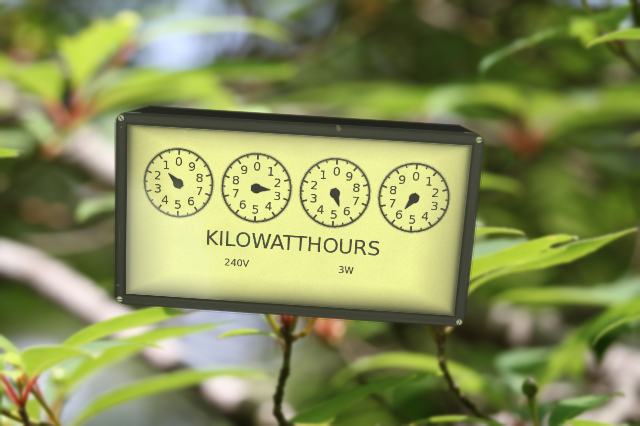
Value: 1256 kWh
